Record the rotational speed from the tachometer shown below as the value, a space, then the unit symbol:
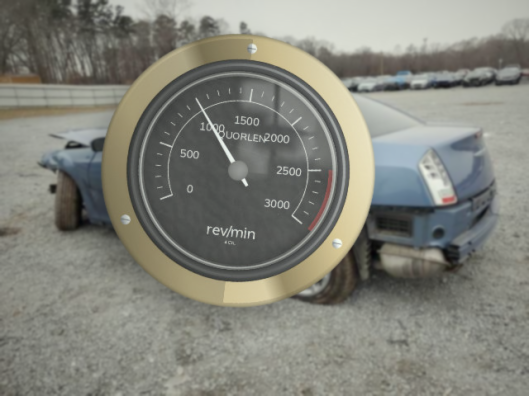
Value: 1000 rpm
